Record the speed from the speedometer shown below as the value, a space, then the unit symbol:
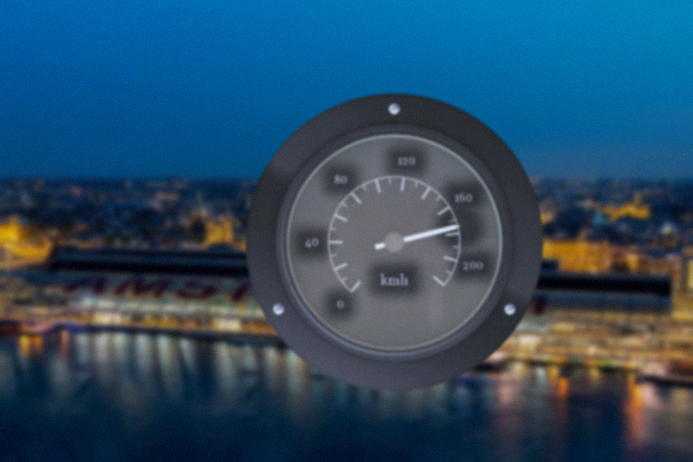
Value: 175 km/h
